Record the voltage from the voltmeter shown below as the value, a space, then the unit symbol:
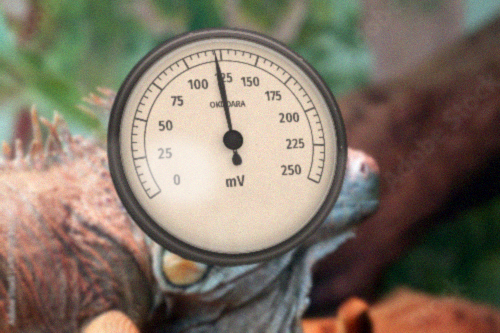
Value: 120 mV
